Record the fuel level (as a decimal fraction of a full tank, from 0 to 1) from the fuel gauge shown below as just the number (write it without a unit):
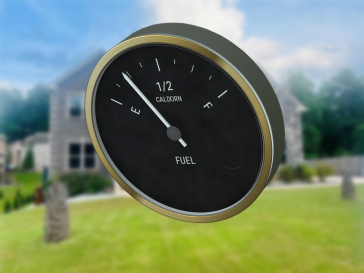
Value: 0.25
